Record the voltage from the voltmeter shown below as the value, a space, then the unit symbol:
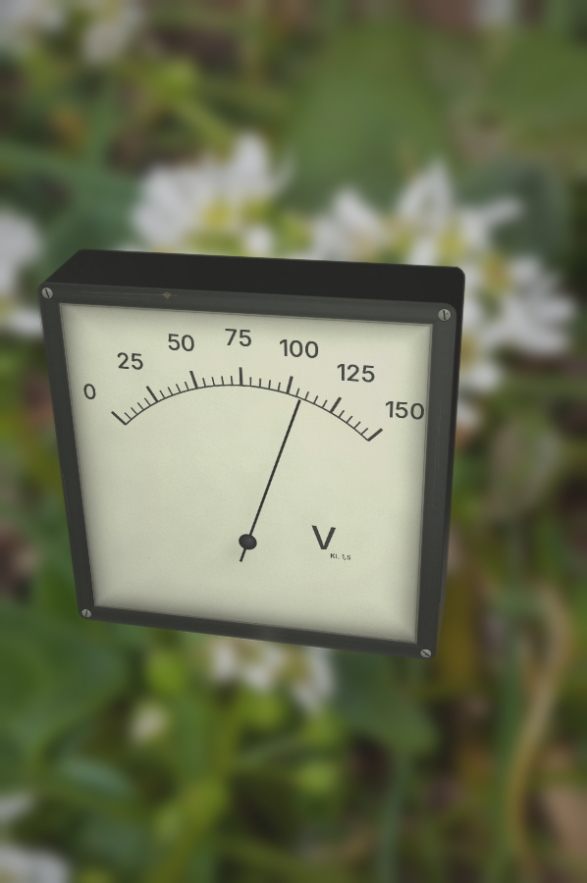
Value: 107.5 V
